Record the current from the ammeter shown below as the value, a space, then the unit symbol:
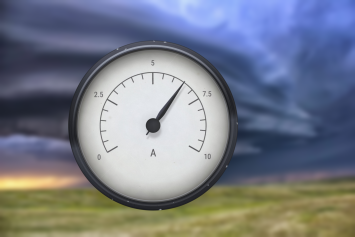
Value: 6.5 A
